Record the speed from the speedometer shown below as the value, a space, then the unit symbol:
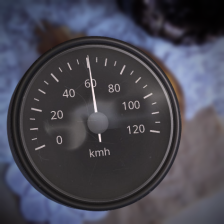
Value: 60 km/h
